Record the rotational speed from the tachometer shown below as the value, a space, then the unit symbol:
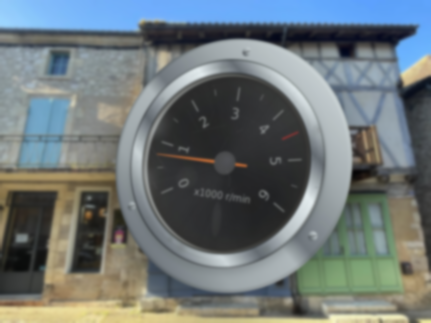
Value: 750 rpm
